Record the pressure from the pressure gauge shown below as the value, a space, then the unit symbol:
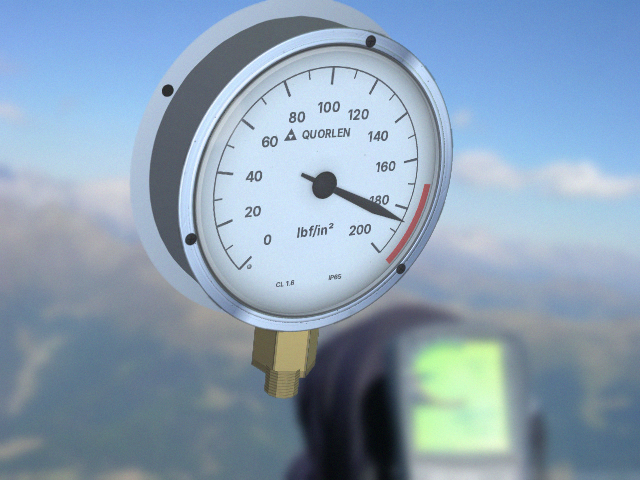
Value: 185 psi
